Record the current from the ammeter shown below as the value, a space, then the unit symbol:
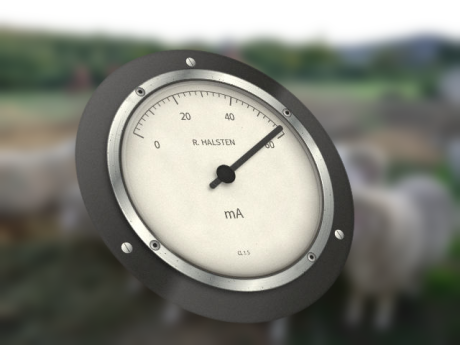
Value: 58 mA
